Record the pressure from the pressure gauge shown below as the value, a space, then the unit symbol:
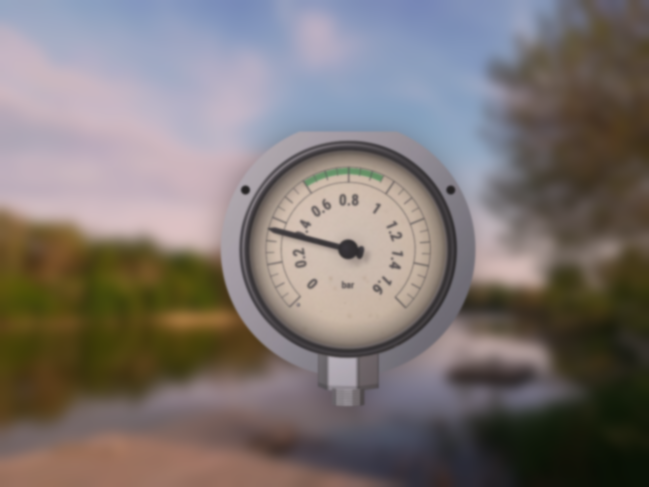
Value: 0.35 bar
